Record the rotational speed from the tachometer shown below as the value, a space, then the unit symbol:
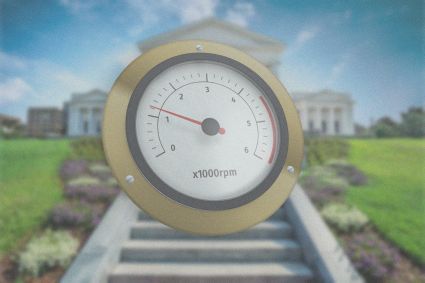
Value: 1200 rpm
